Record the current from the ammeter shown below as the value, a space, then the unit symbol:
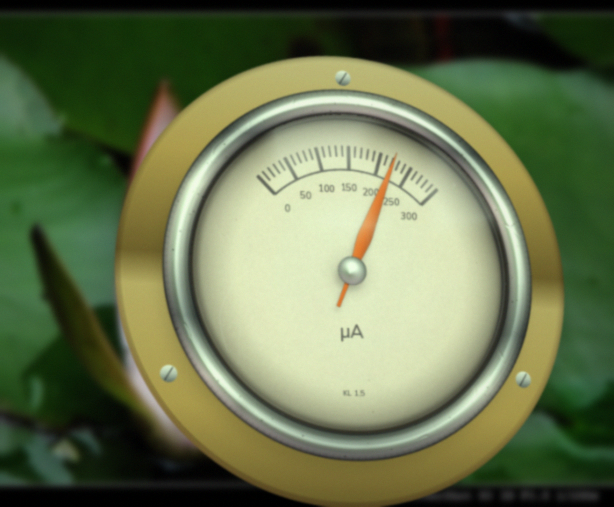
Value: 220 µA
